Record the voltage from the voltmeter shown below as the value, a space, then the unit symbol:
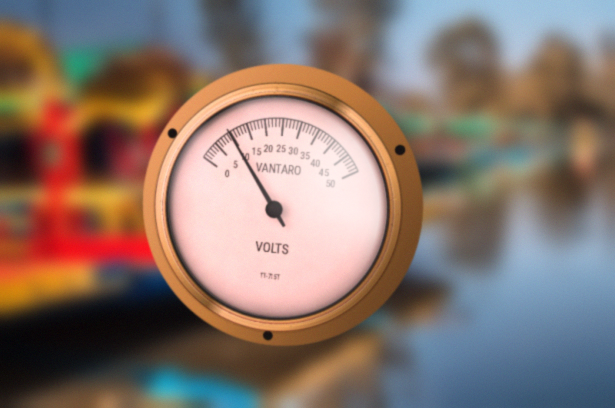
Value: 10 V
